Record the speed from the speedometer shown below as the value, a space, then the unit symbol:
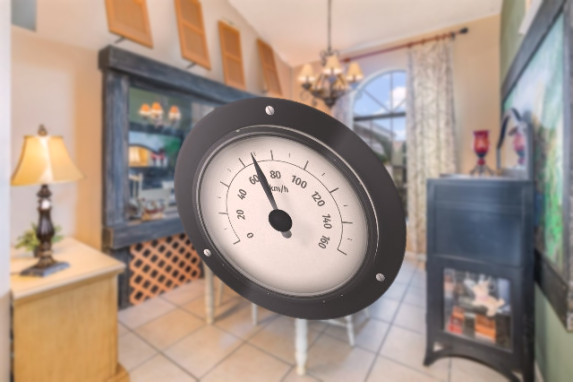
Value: 70 km/h
